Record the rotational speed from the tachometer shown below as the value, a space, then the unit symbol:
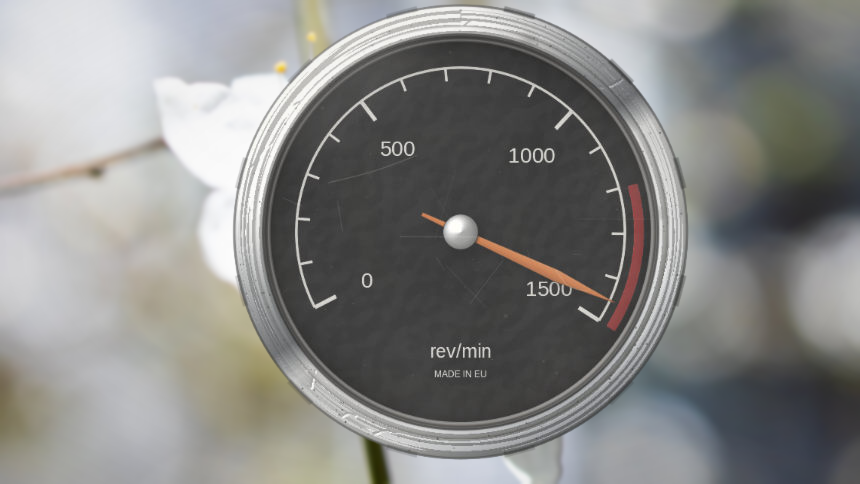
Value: 1450 rpm
